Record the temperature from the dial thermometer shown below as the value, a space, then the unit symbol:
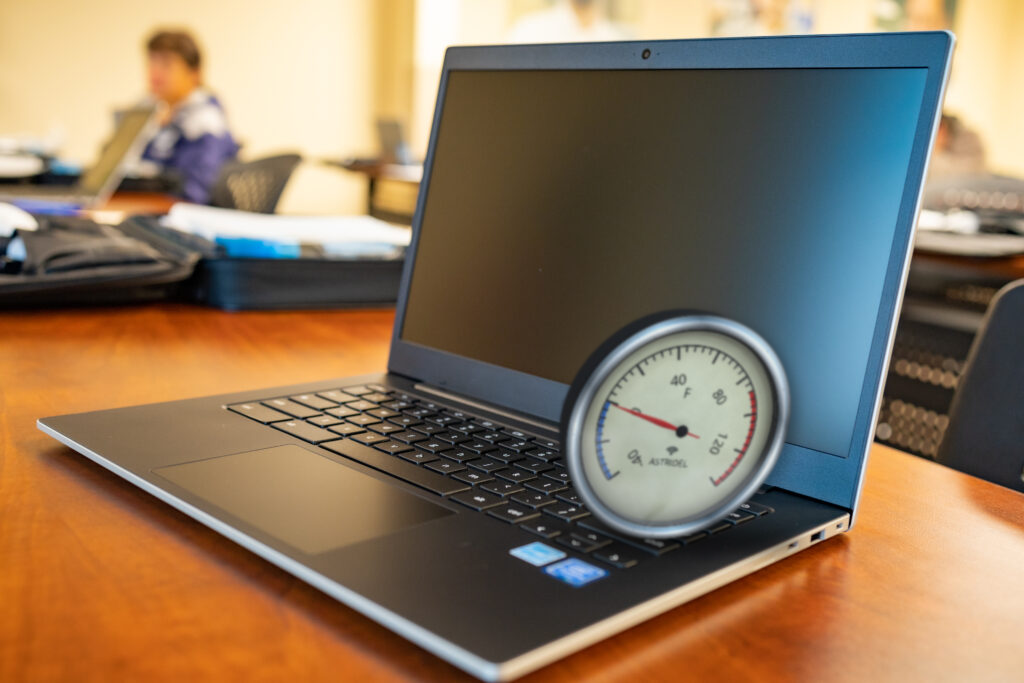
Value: 0 °F
